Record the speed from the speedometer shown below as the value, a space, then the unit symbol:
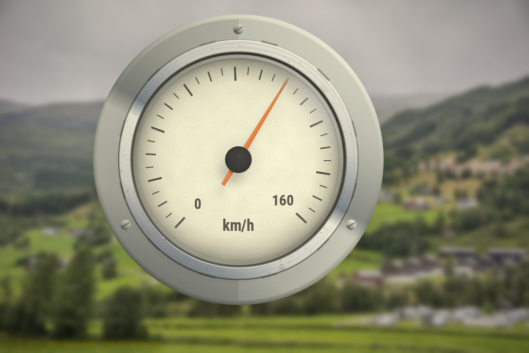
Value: 100 km/h
